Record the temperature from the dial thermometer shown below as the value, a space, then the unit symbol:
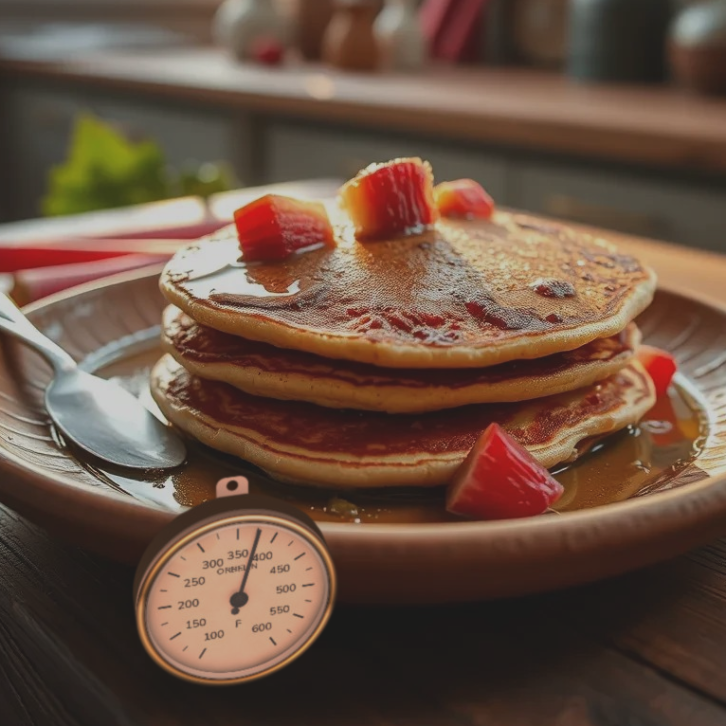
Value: 375 °F
